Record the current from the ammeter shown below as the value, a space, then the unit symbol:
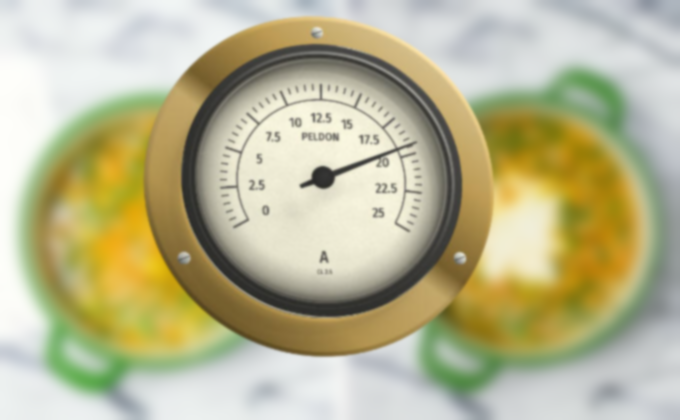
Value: 19.5 A
